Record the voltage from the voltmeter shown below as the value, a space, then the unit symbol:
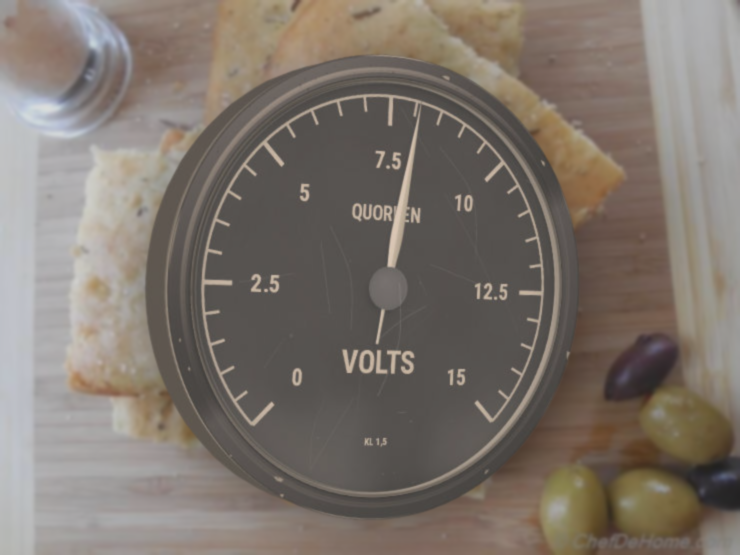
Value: 8 V
